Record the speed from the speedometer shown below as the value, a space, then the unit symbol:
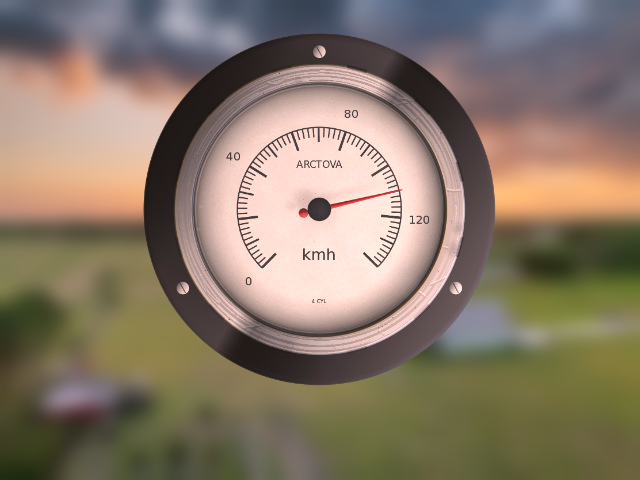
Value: 110 km/h
